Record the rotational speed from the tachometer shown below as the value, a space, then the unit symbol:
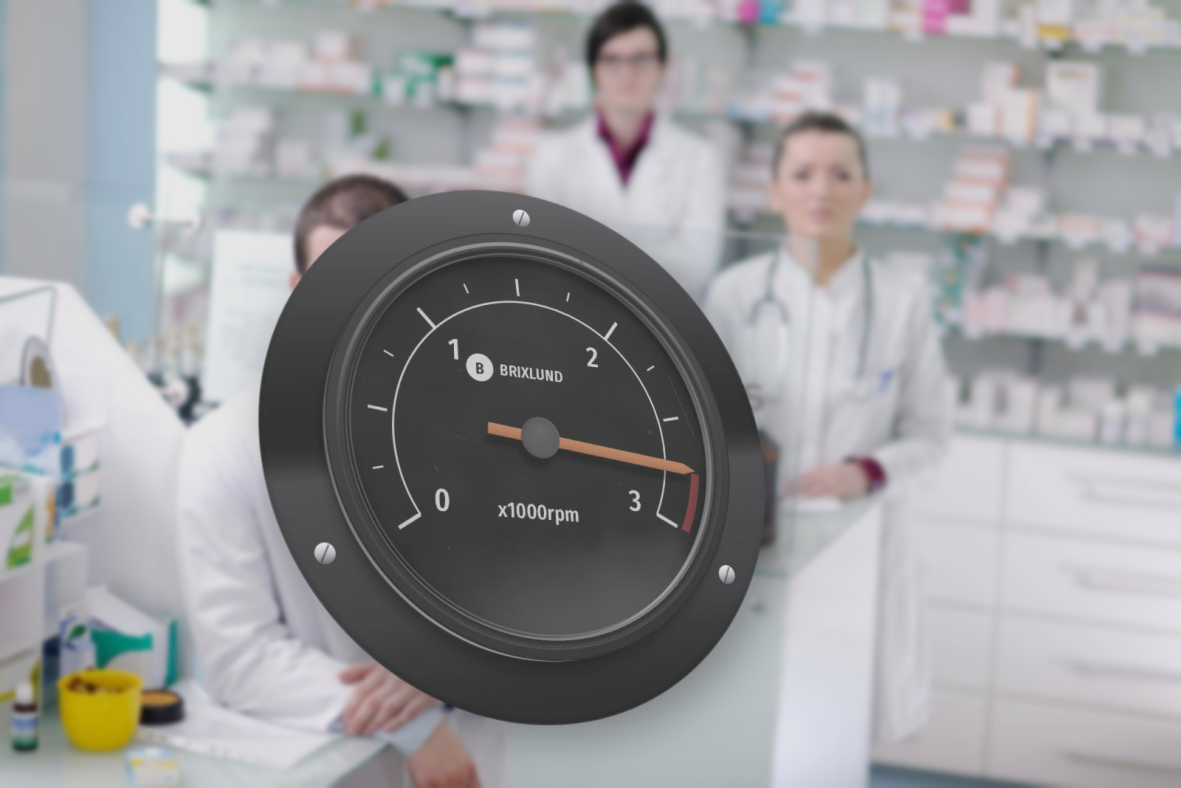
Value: 2750 rpm
